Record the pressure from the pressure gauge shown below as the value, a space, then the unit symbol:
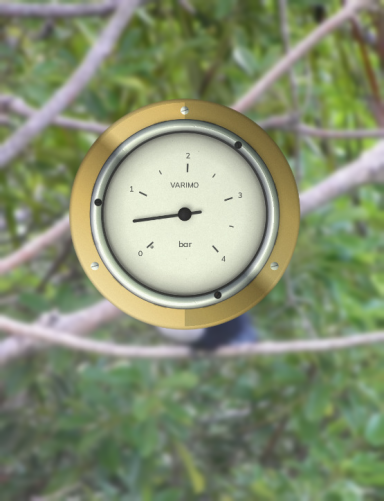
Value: 0.5 bar
